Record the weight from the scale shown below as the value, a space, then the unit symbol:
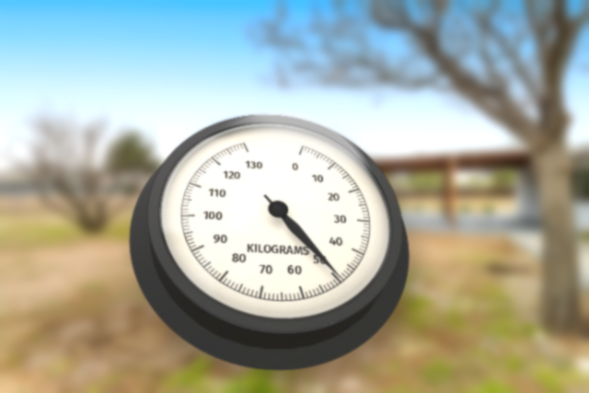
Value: 50 kg
